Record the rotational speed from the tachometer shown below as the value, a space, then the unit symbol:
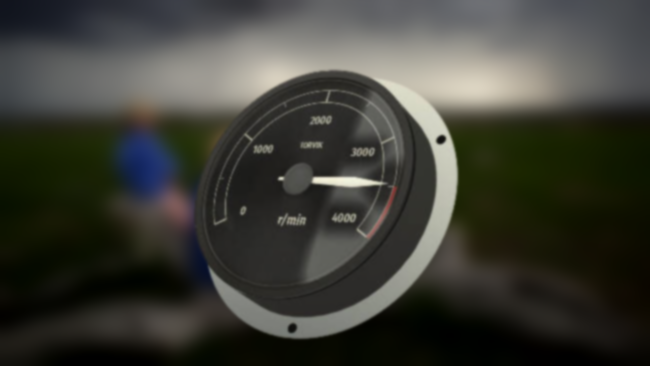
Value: 3500 rpm
